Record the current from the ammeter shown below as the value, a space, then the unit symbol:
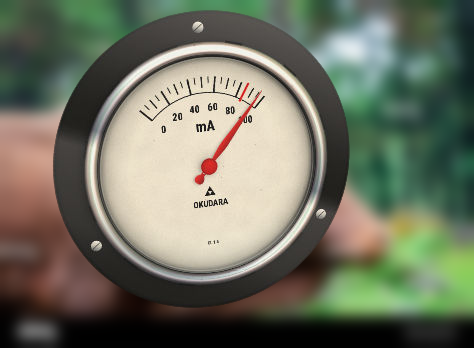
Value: 95 mA
